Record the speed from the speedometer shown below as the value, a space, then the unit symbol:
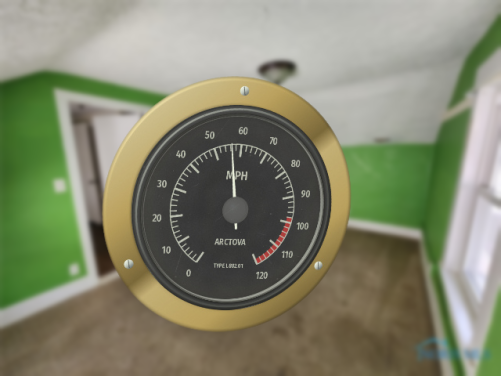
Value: 56 mph
